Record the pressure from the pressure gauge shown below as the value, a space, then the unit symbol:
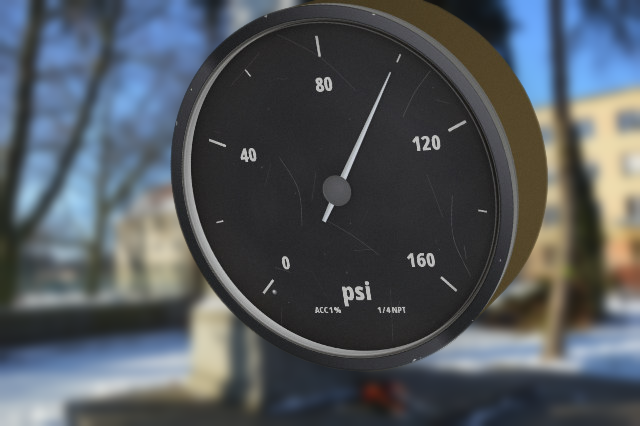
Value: 100 psi
